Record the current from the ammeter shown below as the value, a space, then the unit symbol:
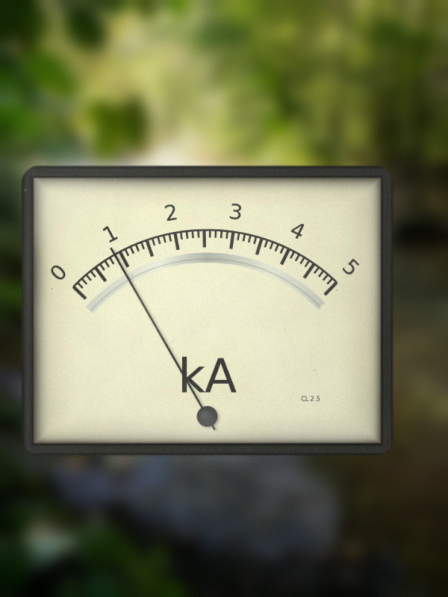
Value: 0.9 kA
